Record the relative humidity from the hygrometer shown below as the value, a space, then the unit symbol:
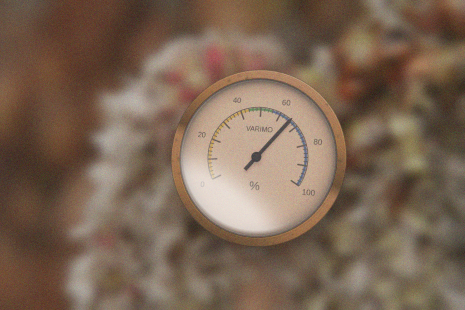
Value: 66 %
